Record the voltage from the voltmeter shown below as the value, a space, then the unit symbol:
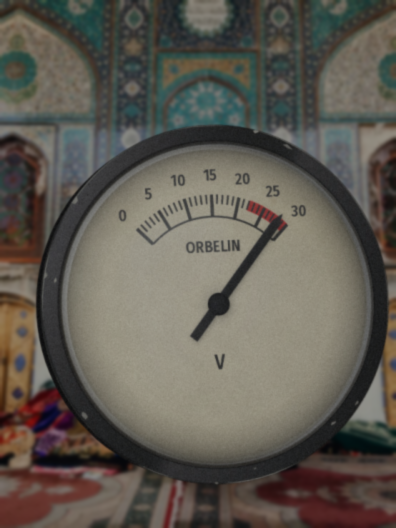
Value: 28 V
